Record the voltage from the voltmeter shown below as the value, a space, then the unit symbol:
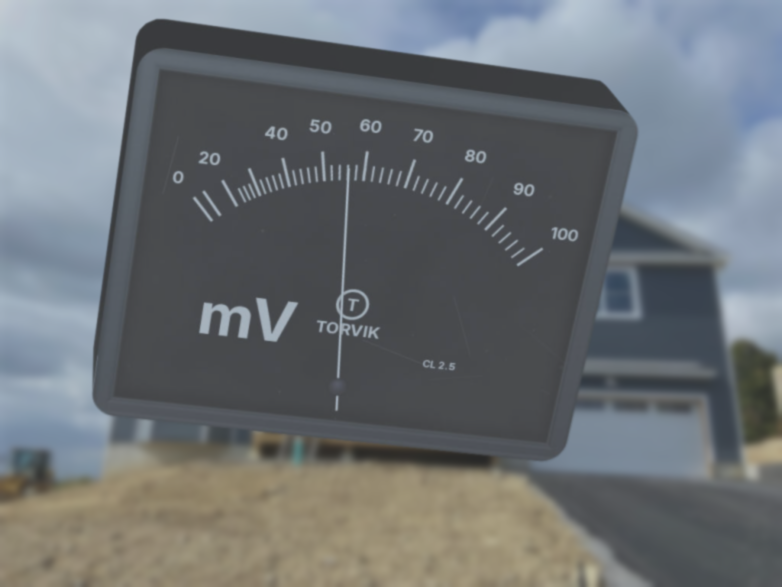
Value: 56 mV
